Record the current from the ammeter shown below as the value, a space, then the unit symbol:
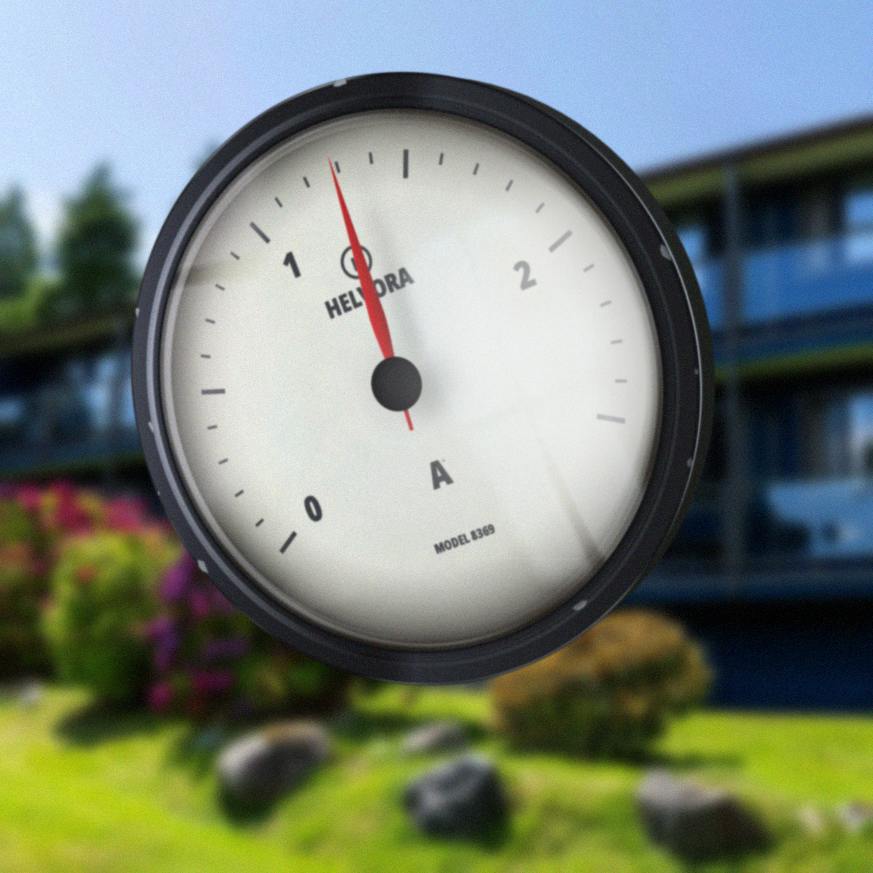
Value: 1.3 A
